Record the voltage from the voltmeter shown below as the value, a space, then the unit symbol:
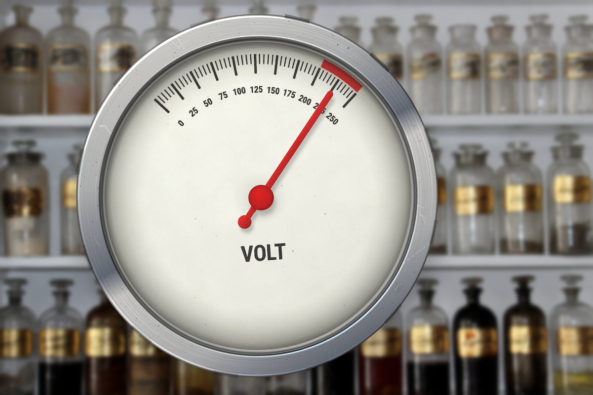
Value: 225 V
